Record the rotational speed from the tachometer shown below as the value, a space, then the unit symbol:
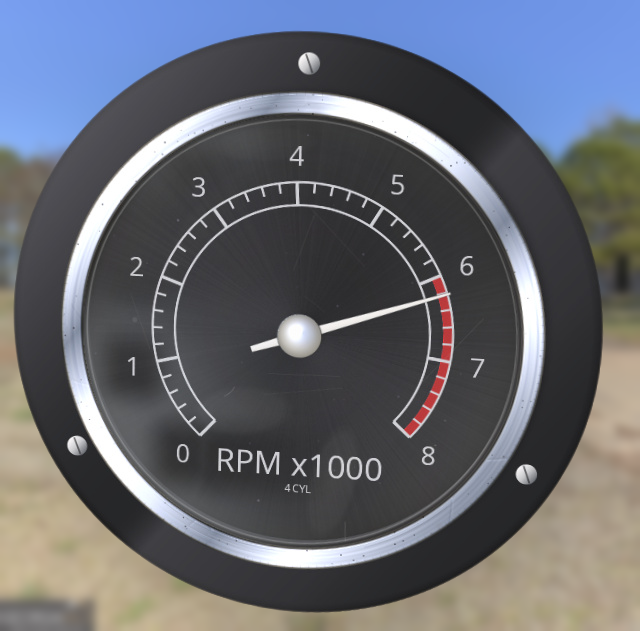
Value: 6200 rpm
